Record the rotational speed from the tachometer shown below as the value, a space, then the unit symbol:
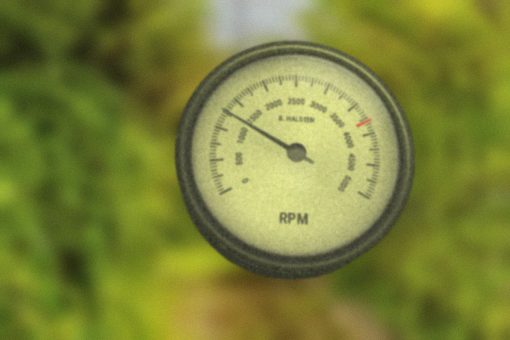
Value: 1250 rpm
